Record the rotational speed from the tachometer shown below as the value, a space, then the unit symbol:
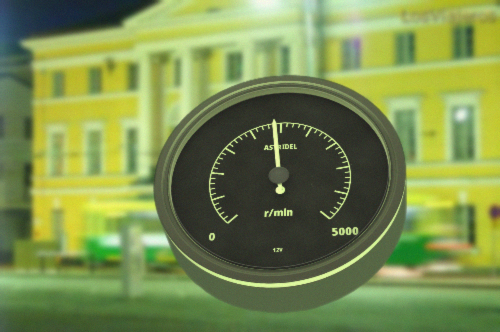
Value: 2400 rpm
